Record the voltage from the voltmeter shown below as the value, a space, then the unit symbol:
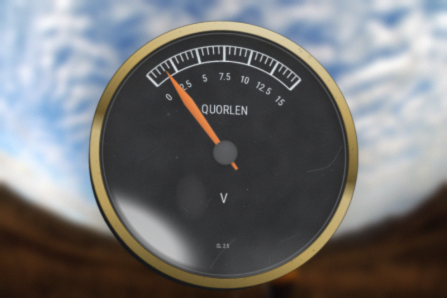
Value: 1.5 V
